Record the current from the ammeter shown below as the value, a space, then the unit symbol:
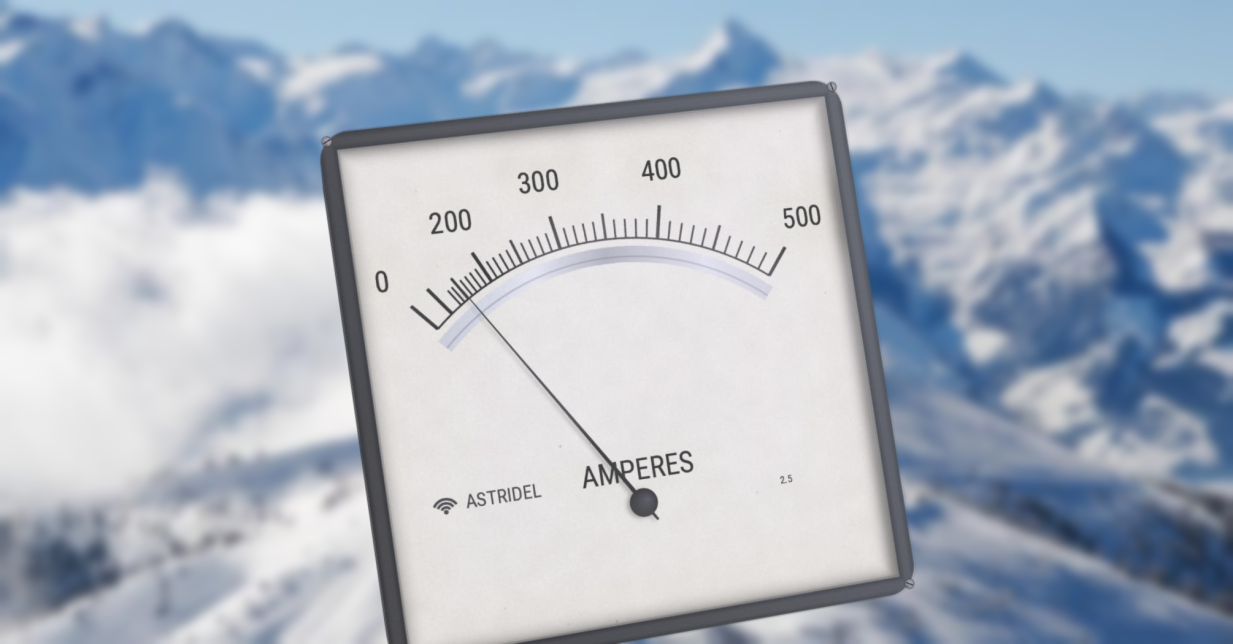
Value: 150 A
